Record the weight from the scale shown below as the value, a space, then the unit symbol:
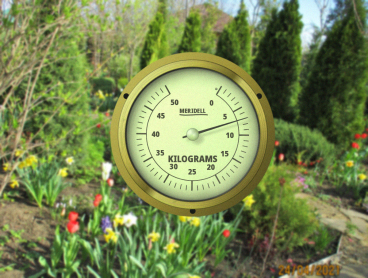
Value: 7 kg
